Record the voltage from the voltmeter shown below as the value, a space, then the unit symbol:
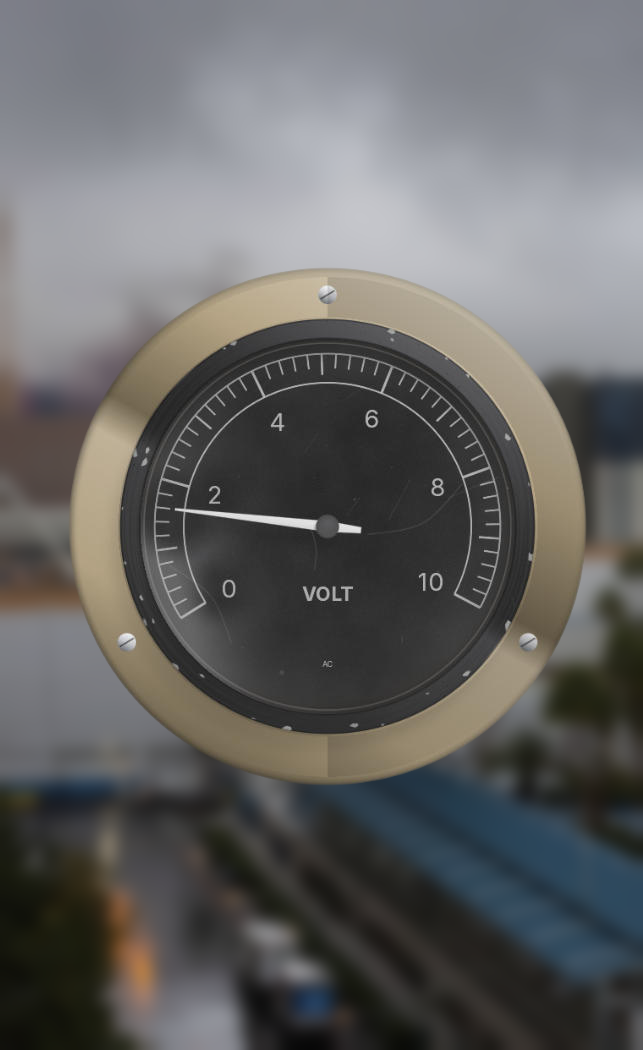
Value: 1.6 V
